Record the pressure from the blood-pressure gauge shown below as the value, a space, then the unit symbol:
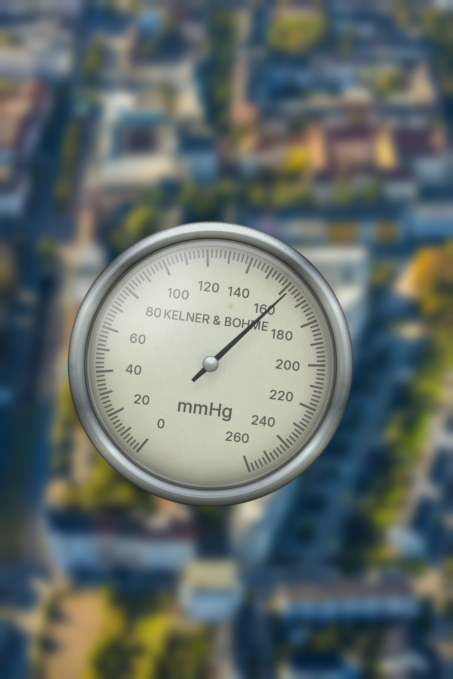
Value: 162 mmHg
